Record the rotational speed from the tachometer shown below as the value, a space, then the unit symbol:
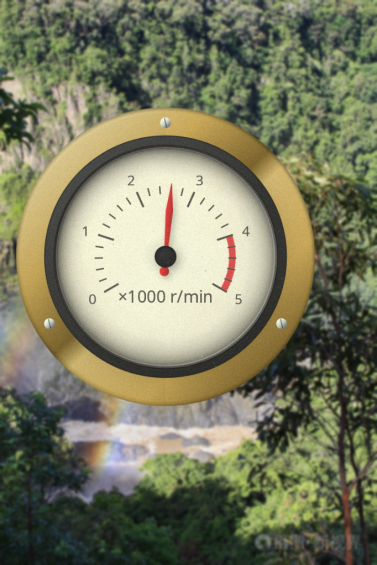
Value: 2600 rpm
